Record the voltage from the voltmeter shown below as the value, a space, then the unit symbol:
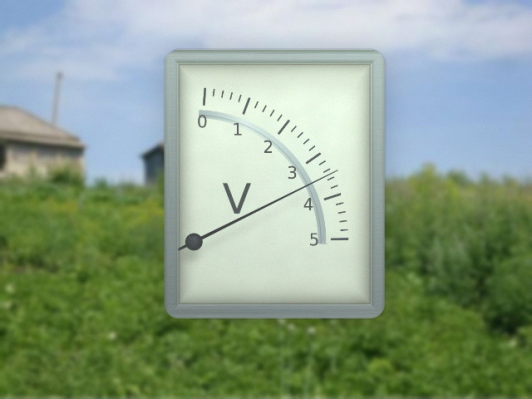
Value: 3.5 V
